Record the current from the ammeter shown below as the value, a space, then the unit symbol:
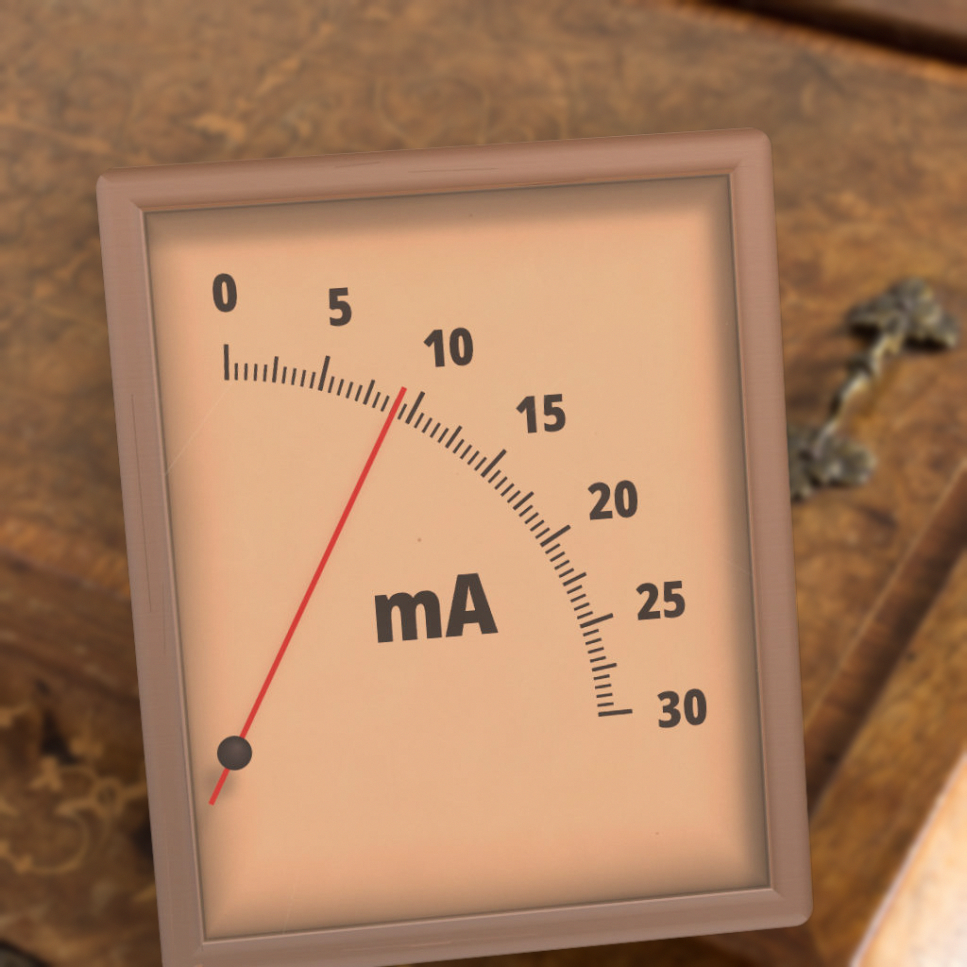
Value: 9 mA
